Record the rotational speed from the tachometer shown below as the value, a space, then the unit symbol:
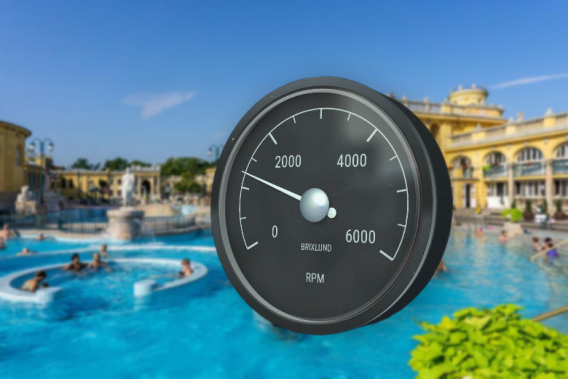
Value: 1250 rpm
